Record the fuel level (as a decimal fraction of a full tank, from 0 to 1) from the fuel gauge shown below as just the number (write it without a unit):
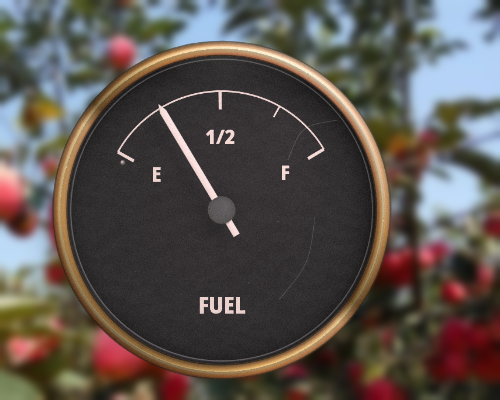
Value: 0.25
